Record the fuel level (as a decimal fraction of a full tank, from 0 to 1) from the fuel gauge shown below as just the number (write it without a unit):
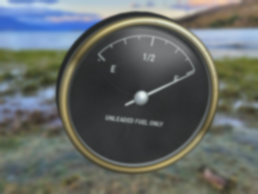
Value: 1
